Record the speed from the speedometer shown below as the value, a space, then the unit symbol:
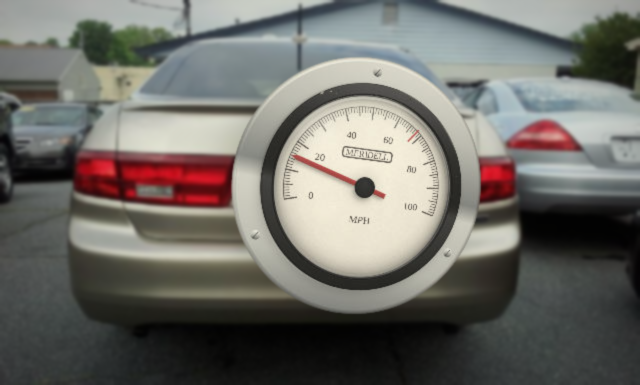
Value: 15 mph
